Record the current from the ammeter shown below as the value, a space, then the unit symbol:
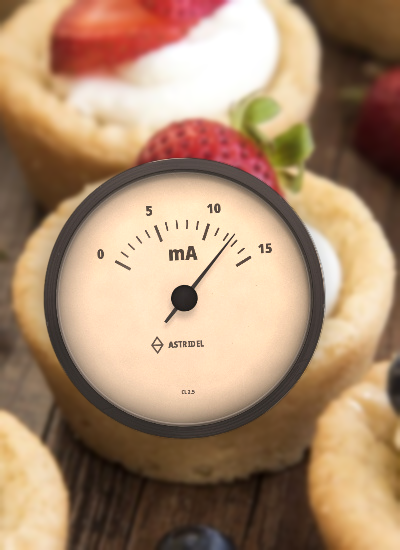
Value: 12.5 mA
